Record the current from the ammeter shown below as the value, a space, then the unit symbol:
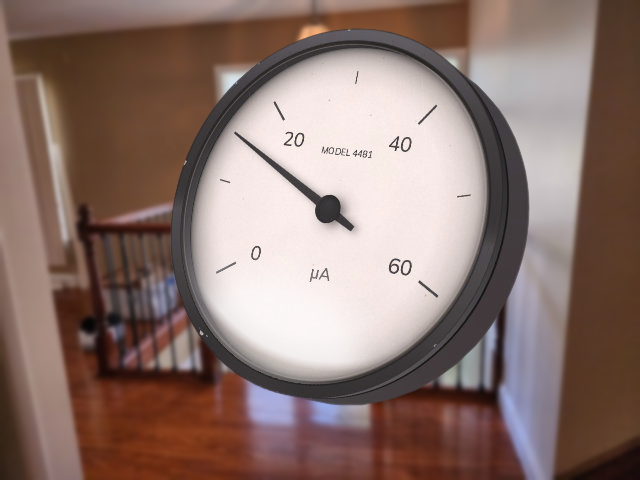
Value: 15 µA
